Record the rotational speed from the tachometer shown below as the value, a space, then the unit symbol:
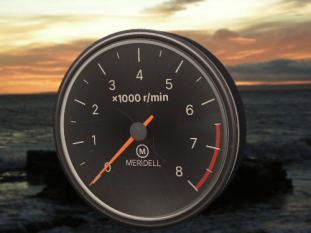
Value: 0 rpm
